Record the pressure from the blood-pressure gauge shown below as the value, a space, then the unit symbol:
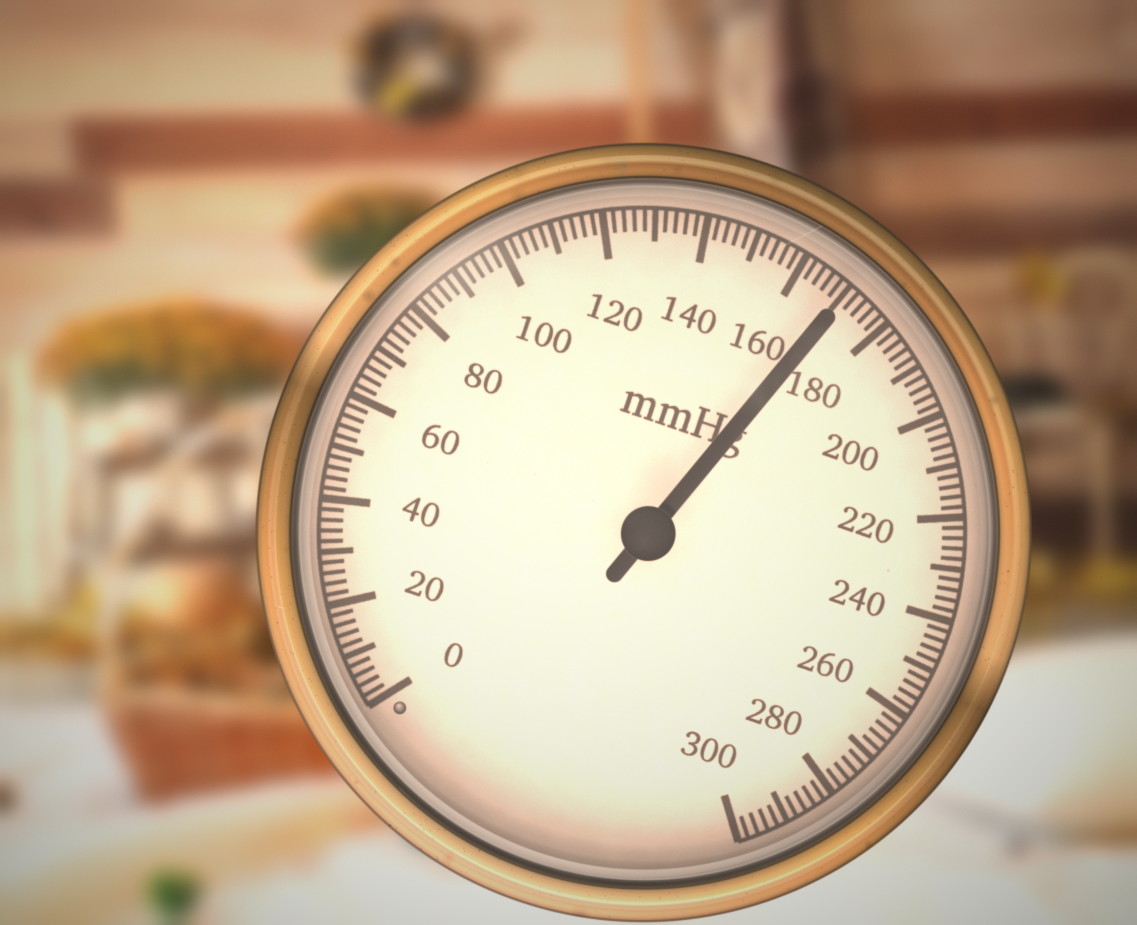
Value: 170 mmHg
